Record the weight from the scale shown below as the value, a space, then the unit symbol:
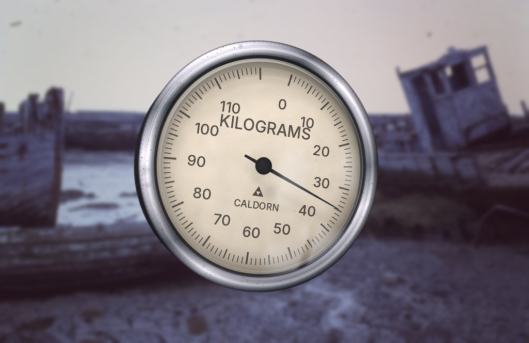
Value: 35 kg
